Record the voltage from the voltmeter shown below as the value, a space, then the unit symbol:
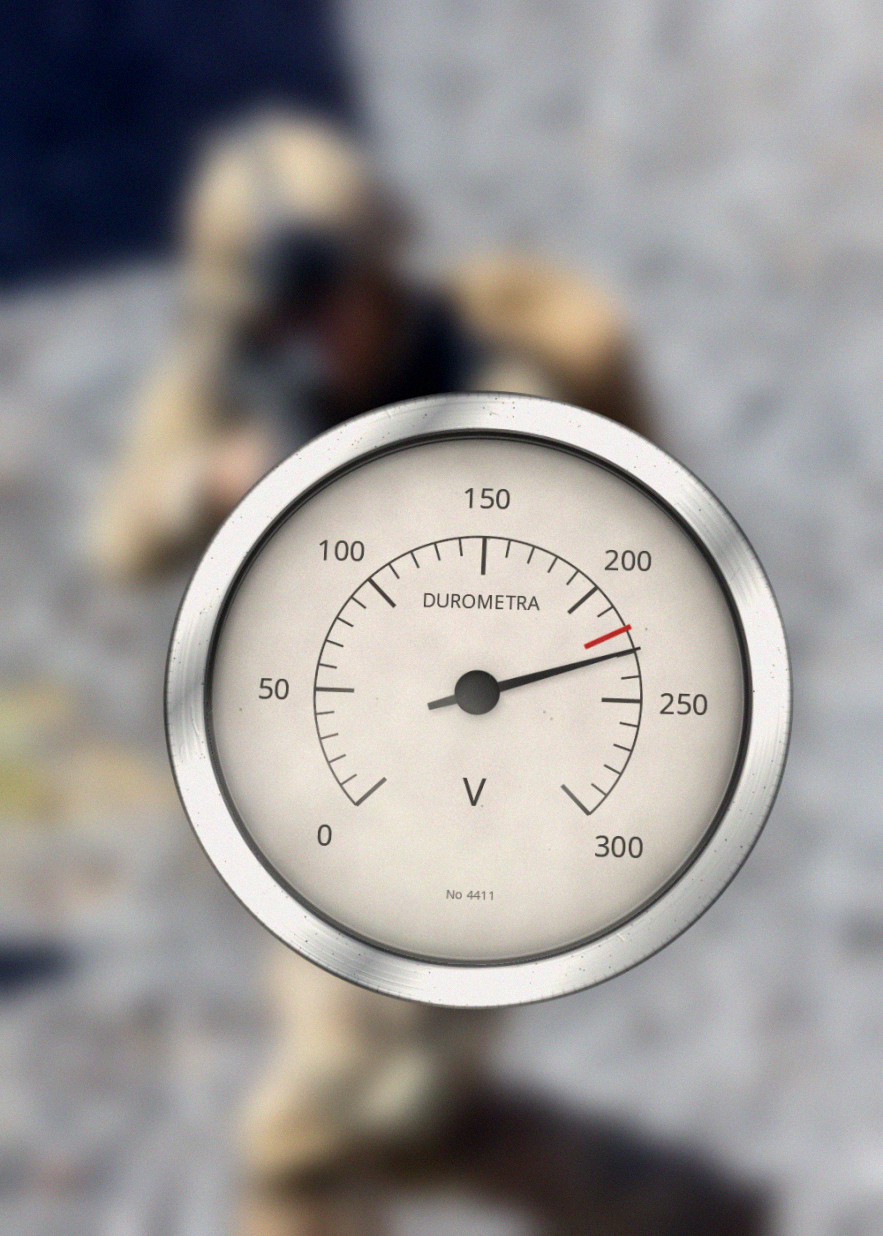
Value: 230 V
